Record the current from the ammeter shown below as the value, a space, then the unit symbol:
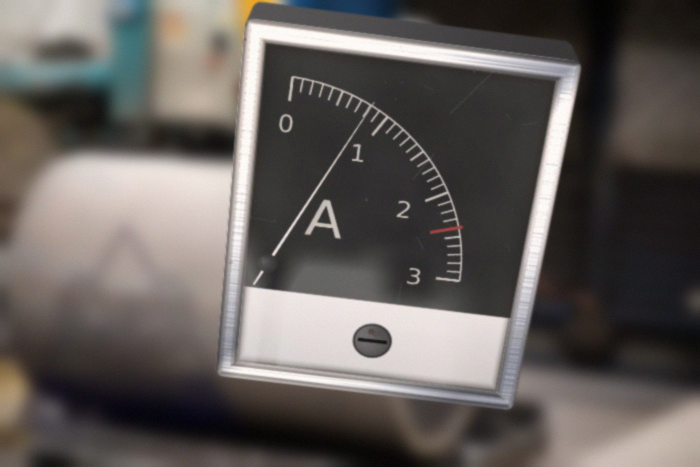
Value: 0.8 A
